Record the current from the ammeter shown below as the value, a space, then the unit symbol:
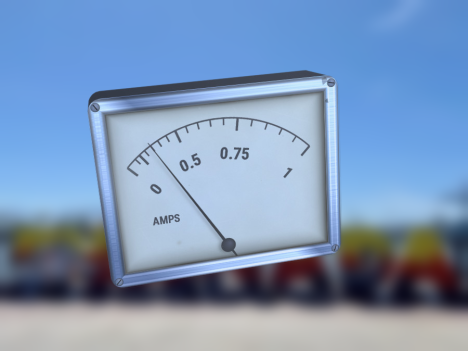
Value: 0.35 A
